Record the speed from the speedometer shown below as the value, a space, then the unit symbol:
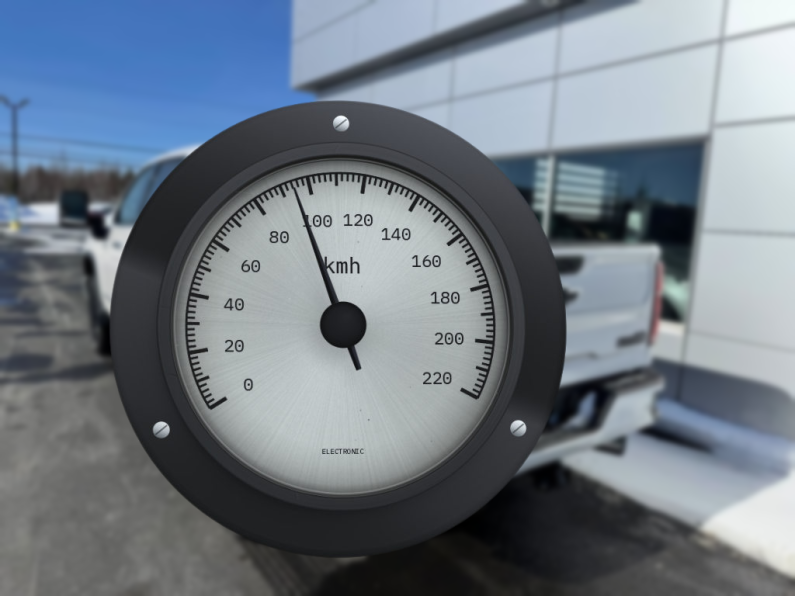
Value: 94 km/h
